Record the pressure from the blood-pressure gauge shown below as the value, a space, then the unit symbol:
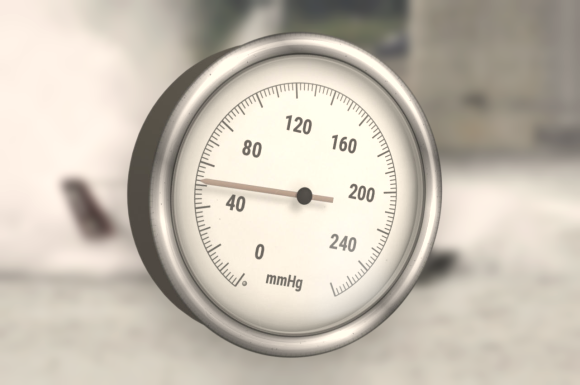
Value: 52 mmHg
